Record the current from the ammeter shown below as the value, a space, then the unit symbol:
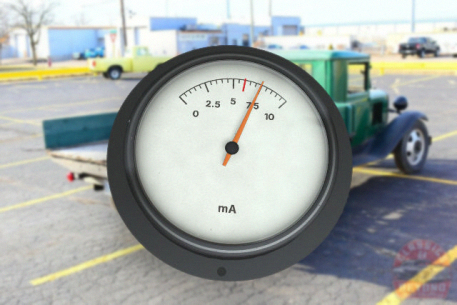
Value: 7.5 mA
